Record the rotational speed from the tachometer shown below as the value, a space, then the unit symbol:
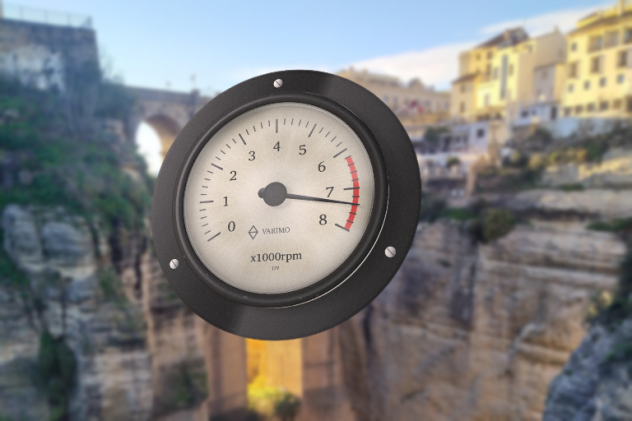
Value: 7400 rpm
